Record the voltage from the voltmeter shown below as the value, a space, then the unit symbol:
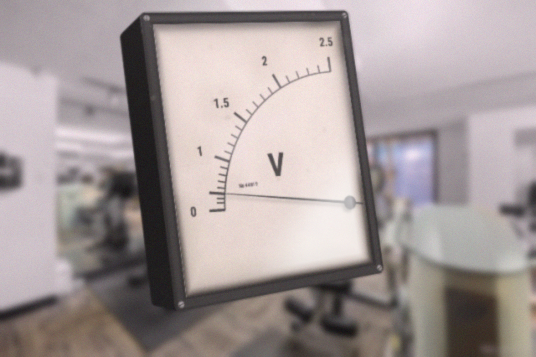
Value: 0.5 V
